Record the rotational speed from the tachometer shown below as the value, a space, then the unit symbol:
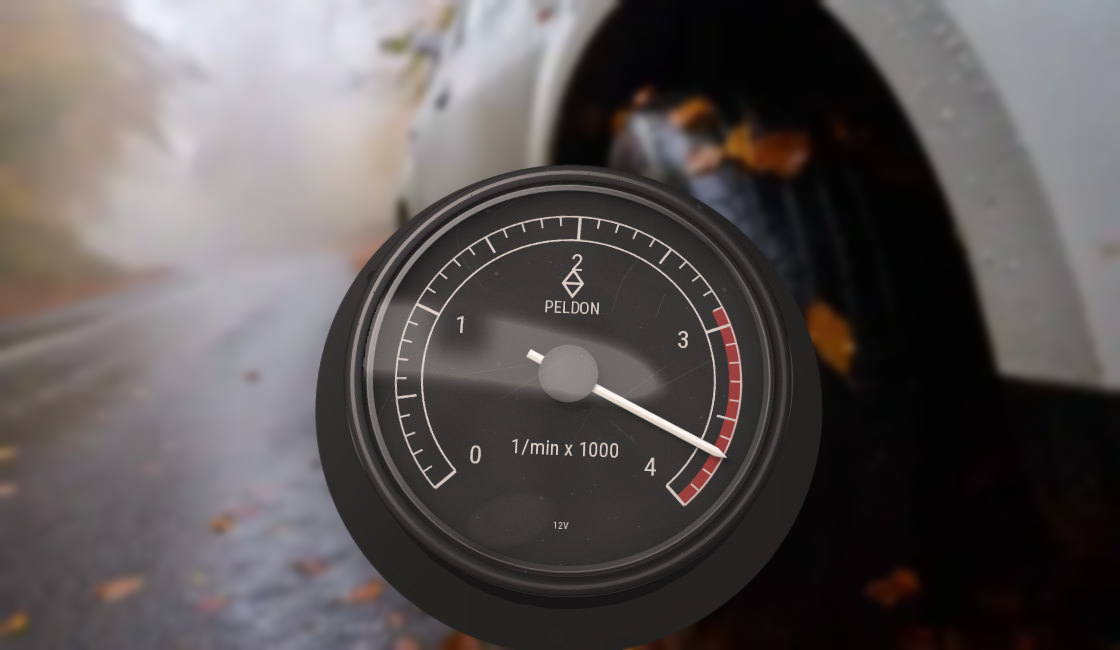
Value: 3700 rpm
